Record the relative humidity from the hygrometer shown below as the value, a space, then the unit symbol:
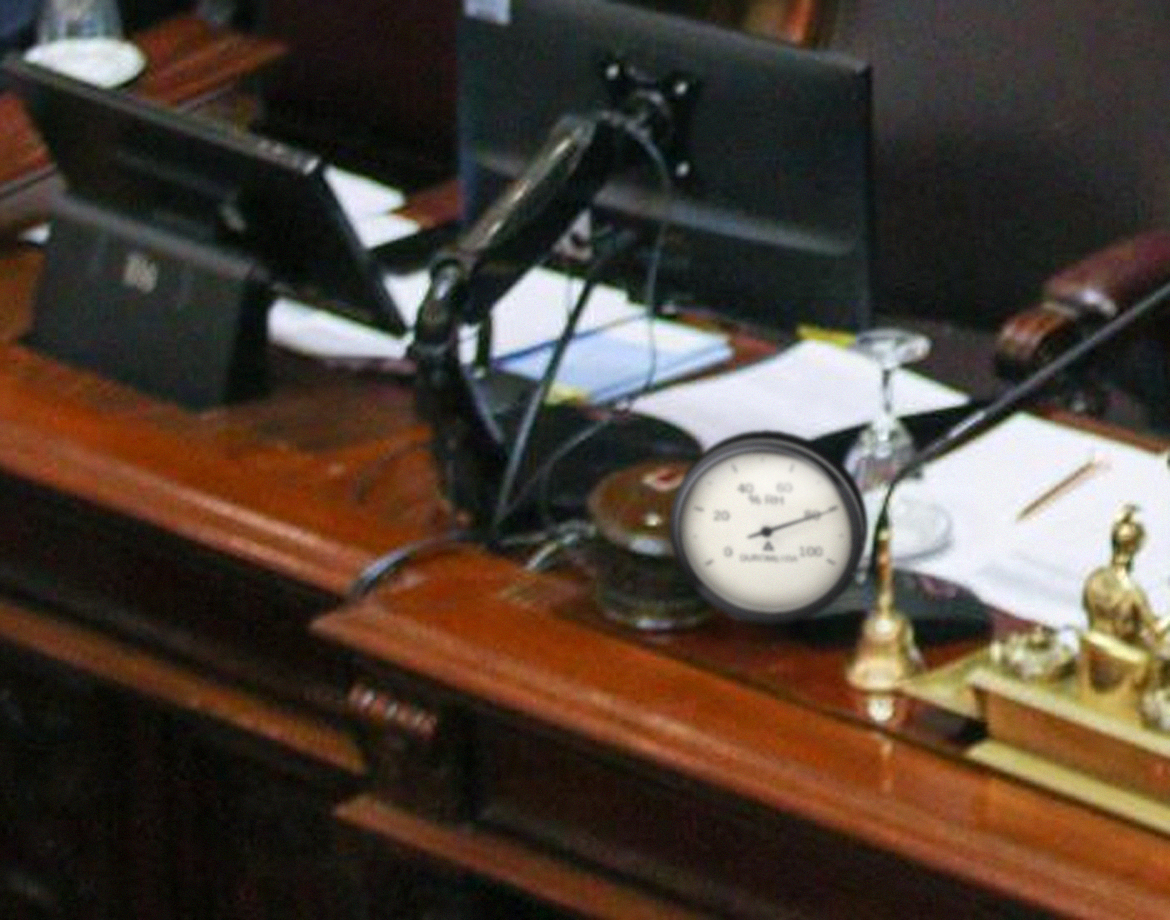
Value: 80 %
